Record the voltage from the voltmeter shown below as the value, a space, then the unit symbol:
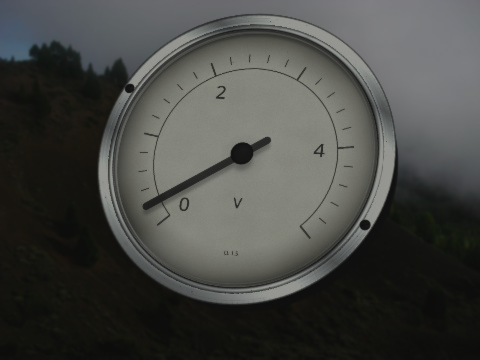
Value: 0.2 V
